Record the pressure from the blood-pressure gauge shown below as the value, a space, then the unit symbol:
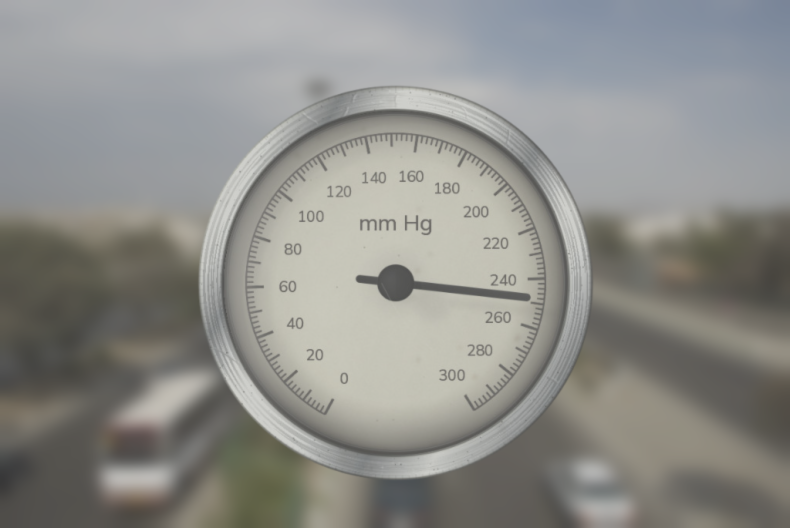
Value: 248 mmHg
